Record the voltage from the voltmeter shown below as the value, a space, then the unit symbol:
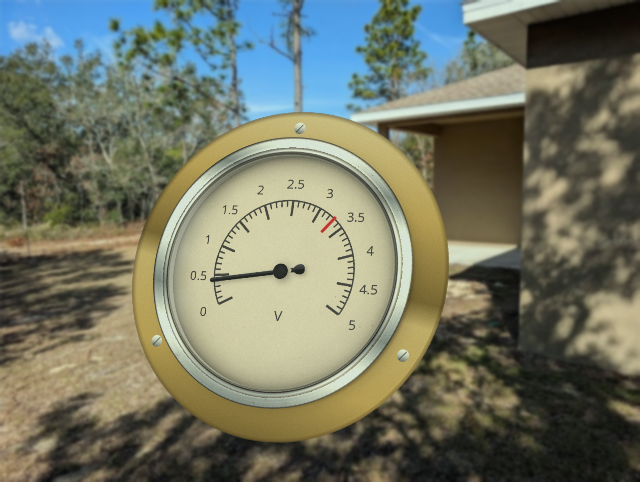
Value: 0.4 V
